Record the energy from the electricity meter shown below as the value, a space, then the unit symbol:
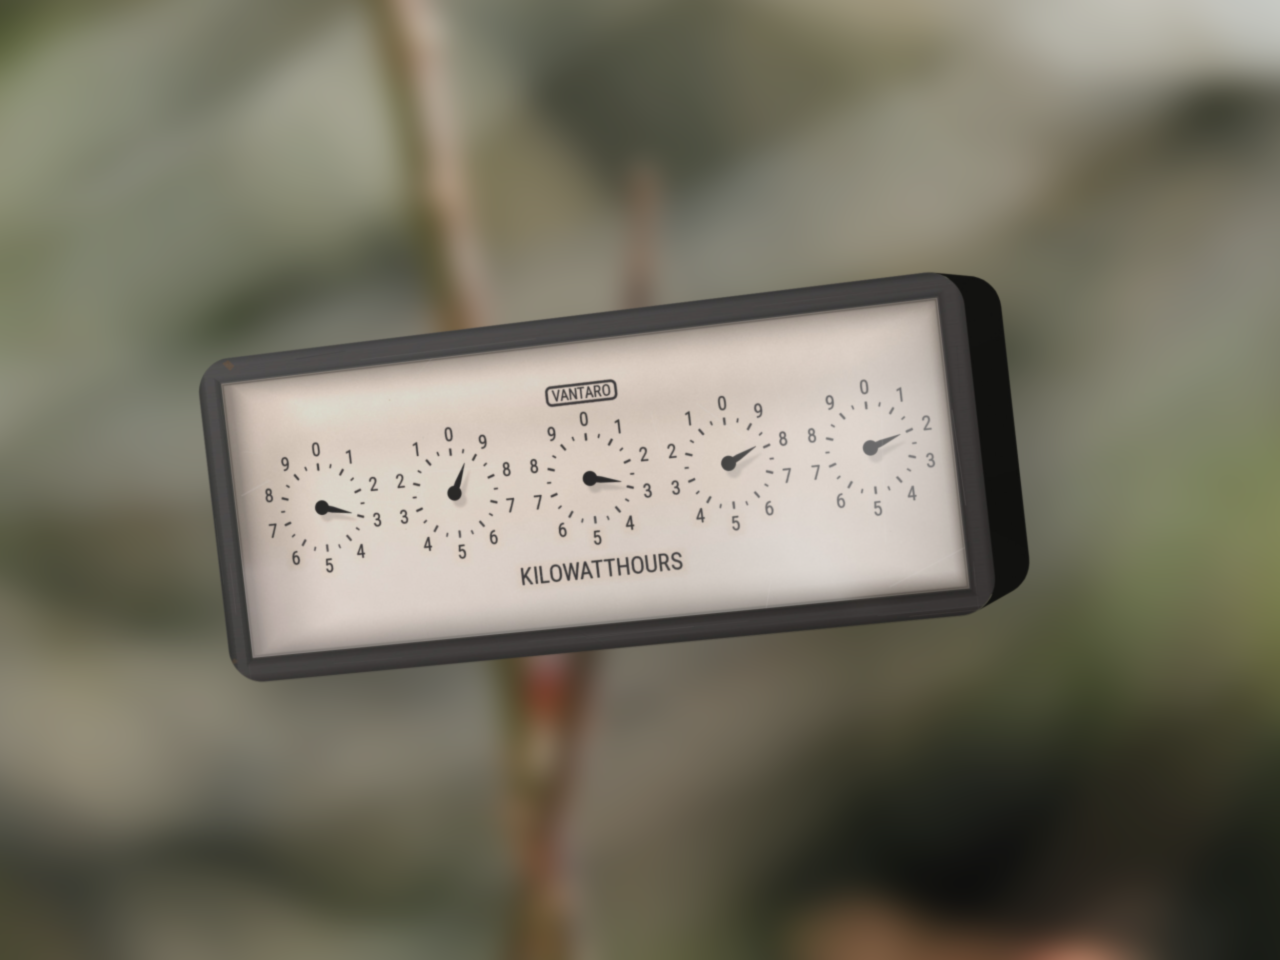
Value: 29282 kWh
